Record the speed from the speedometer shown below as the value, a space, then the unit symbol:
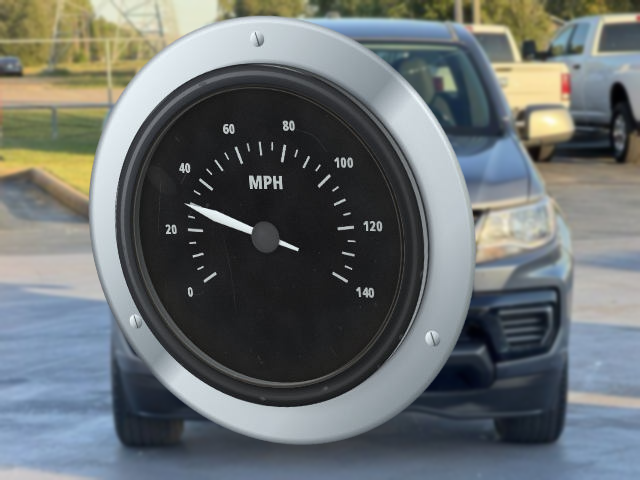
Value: 30 mph
